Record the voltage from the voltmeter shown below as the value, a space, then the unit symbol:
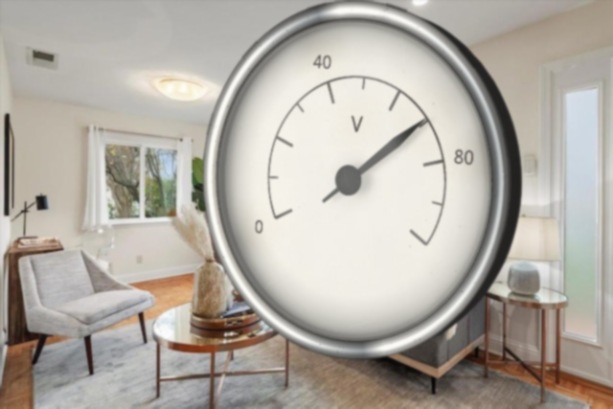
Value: 70 V
